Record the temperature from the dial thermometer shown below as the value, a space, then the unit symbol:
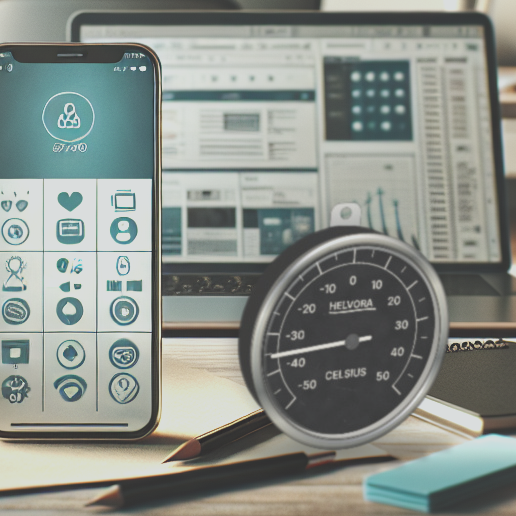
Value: -35 °C
